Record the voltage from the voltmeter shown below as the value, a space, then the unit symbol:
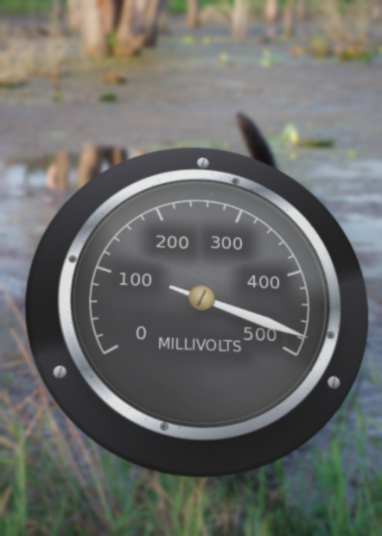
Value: 480 mV
